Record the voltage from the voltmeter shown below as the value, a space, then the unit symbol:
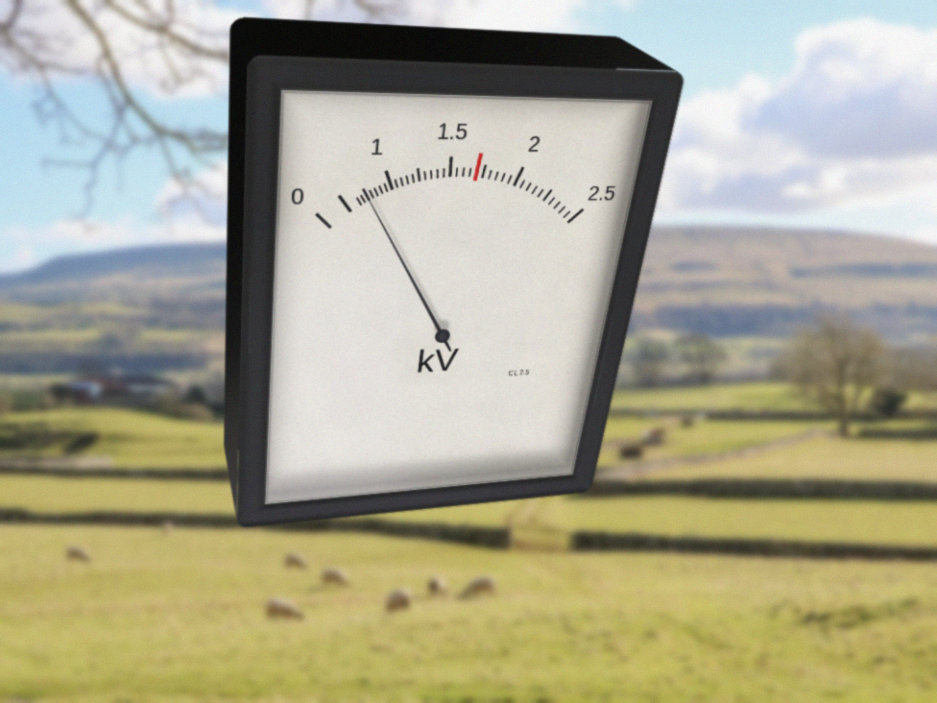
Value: 0.75 kV
